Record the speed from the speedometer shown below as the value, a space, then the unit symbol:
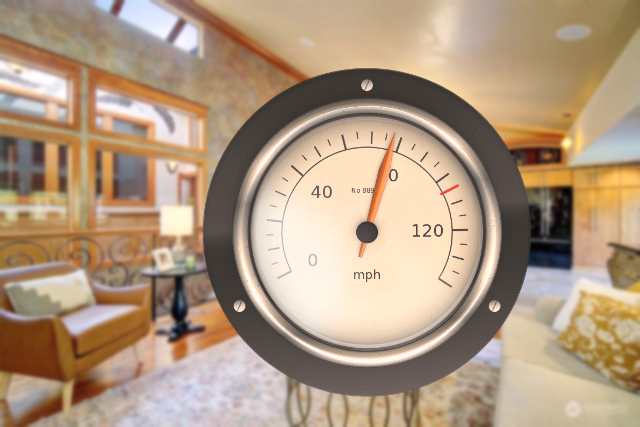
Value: 77.5 mph
